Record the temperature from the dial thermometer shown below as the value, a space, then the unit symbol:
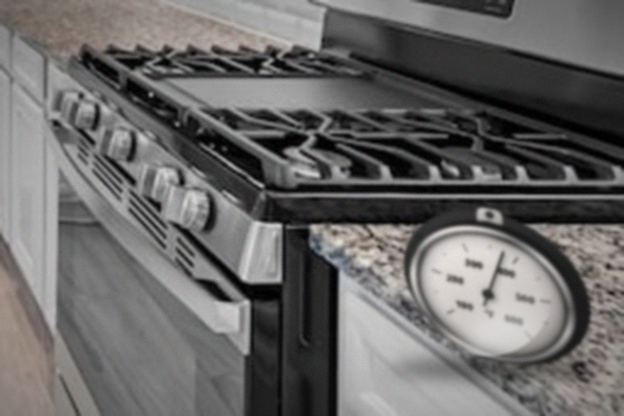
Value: 375 °F
